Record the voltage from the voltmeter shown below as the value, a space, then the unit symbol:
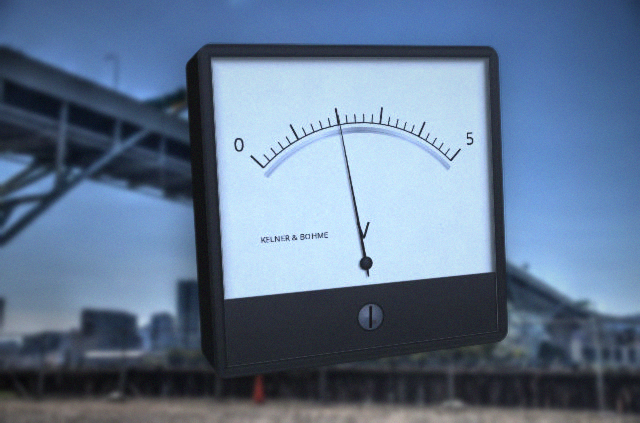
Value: 2 V
